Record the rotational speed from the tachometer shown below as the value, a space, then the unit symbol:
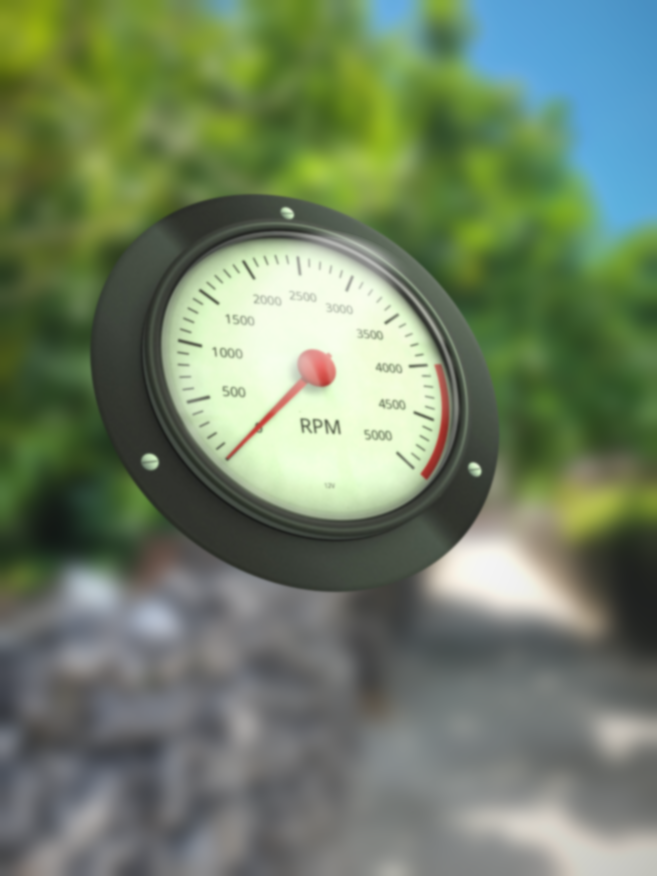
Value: 0 rpm
